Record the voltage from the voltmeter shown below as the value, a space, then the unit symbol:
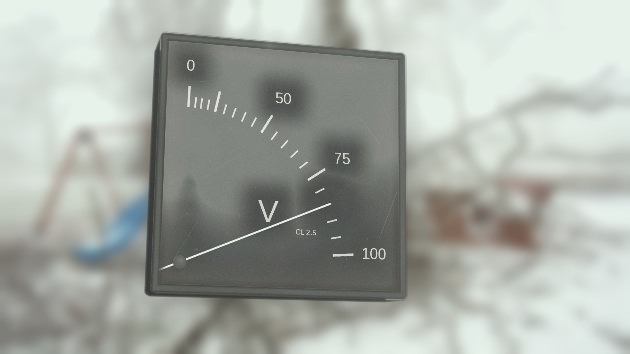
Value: 85 V
